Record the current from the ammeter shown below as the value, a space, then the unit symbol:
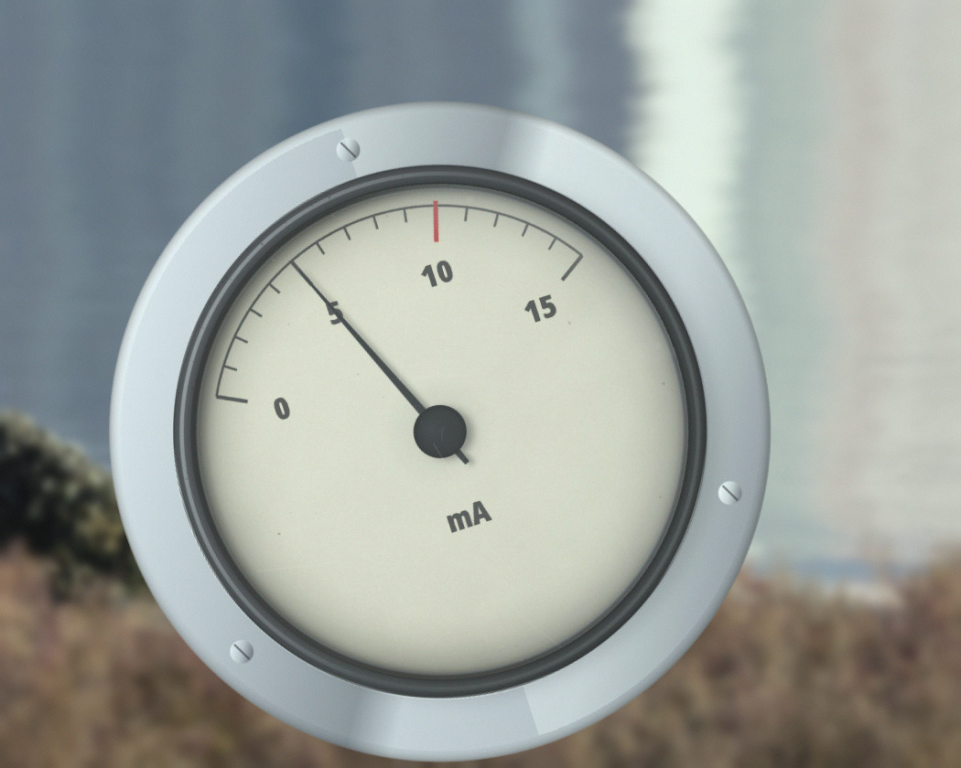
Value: 5 mA
